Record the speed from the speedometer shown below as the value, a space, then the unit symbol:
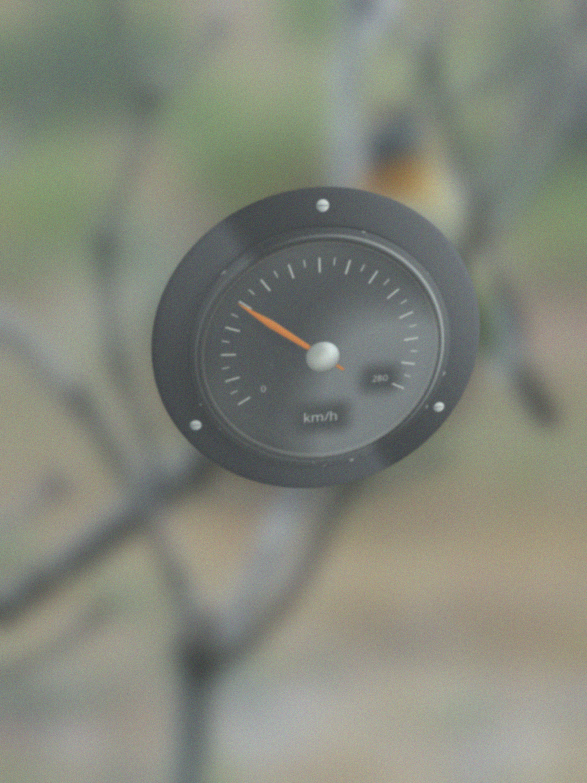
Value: 80 km/h
